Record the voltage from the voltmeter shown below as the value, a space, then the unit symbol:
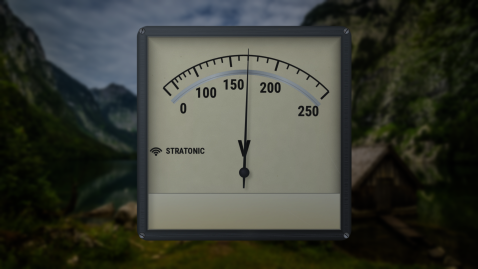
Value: 170 V
